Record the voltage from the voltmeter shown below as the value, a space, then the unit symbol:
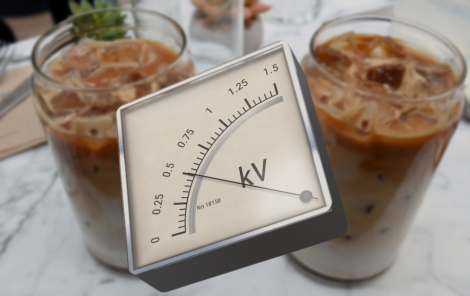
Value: 0.5 kV
